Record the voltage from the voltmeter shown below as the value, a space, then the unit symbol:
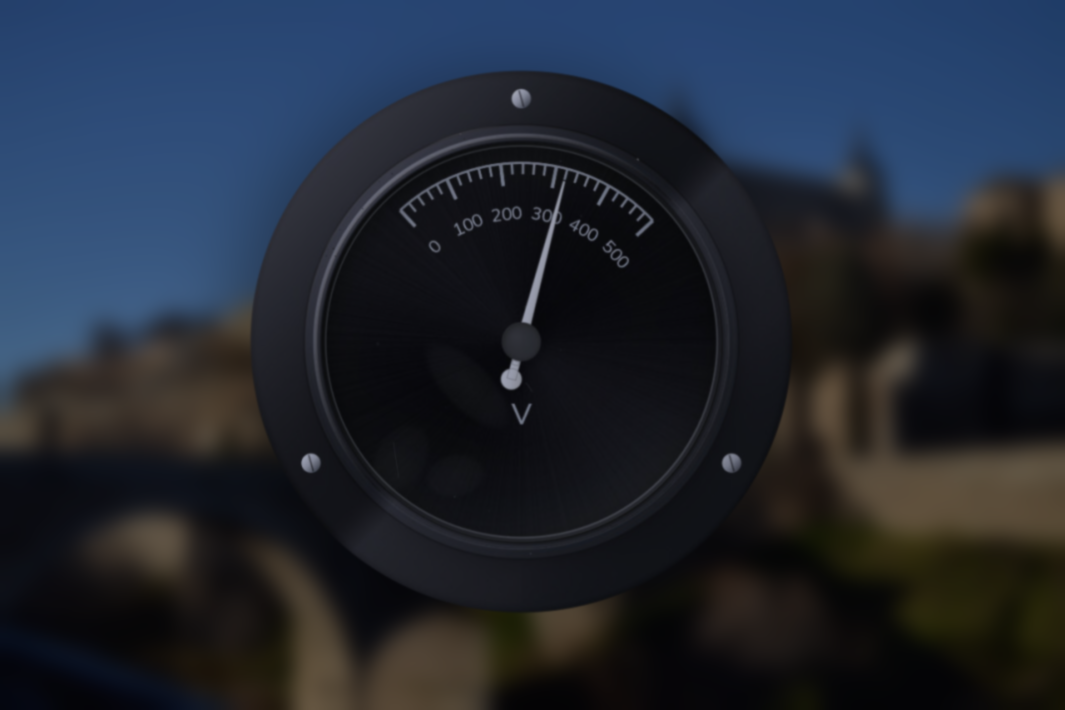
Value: 320 V
